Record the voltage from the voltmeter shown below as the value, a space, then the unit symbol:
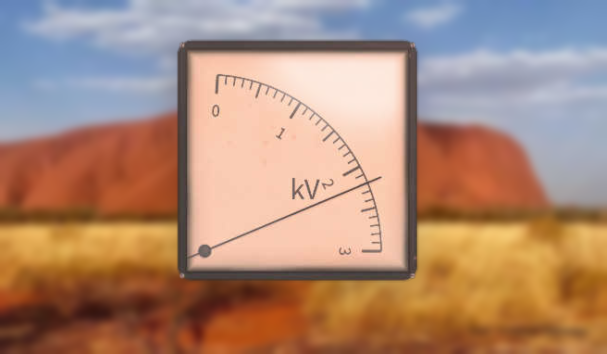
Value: 2.2 kV
